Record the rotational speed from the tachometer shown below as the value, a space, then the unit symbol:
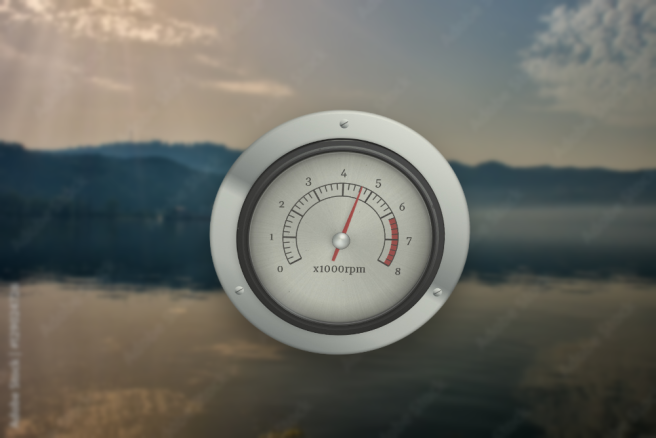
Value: 4600 rpm
